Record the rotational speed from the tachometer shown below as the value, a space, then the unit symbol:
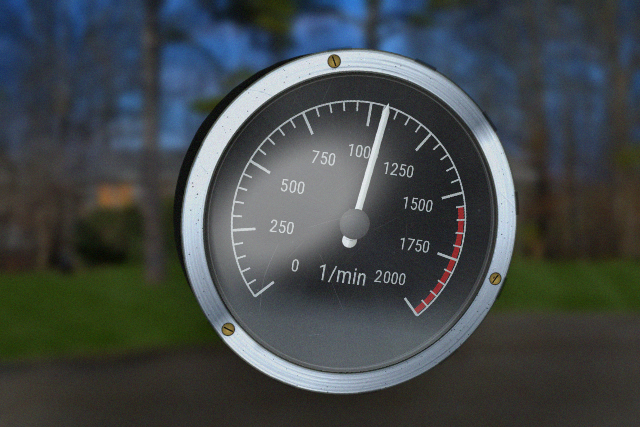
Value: 1050 rpm
